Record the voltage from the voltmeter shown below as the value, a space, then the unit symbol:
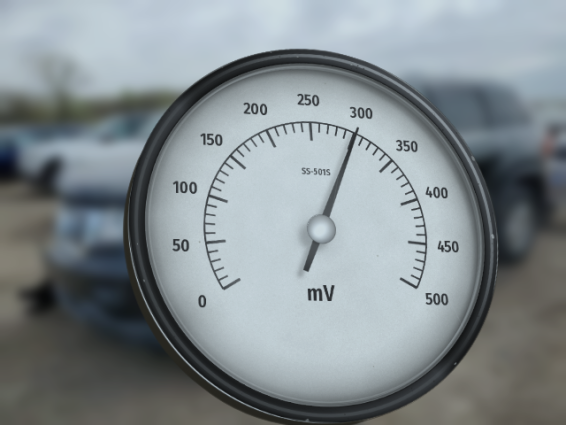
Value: 300 mV
